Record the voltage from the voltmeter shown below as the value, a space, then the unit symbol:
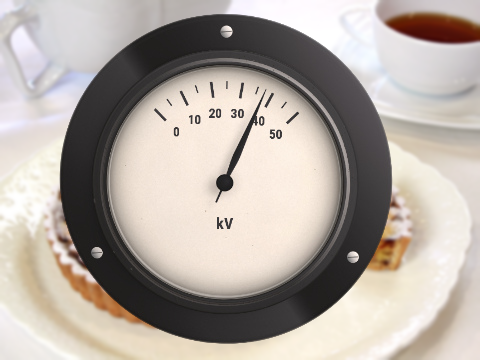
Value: 37.5 kV
